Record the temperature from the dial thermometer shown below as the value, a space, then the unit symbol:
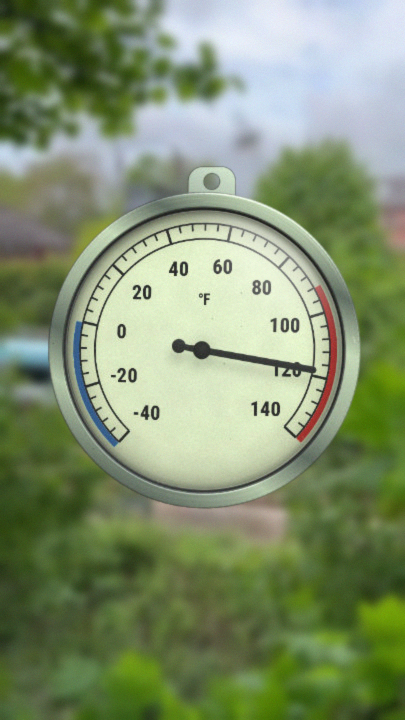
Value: 118 °F
